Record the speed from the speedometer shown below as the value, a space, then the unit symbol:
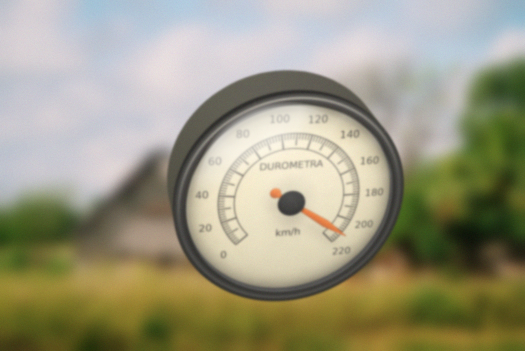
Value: 210 km/h
